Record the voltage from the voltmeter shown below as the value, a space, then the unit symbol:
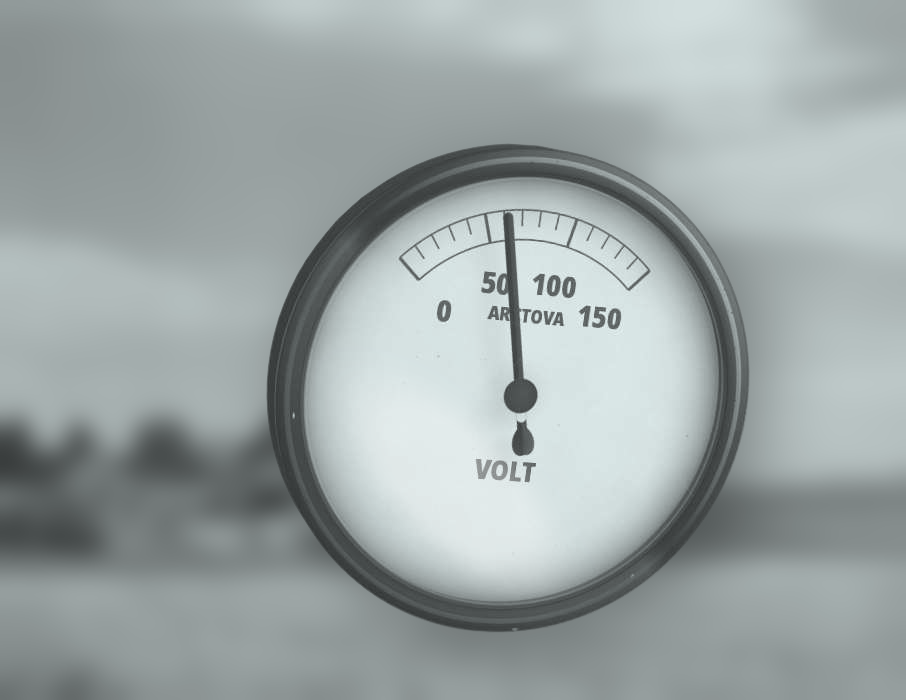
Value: 60 V
